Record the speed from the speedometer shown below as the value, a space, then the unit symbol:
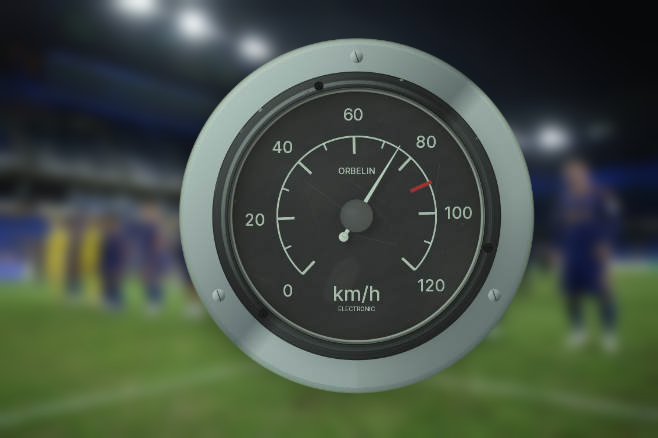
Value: 75 km/h
